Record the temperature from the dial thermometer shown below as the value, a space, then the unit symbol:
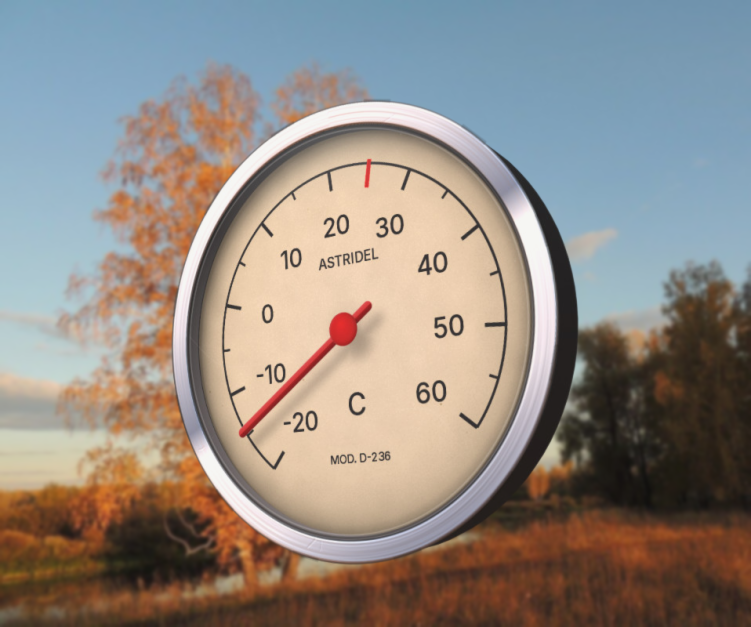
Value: -15 °C
